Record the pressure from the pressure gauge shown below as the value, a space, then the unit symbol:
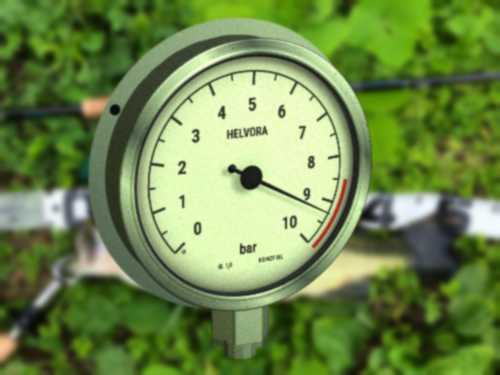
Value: 9.25 bar
